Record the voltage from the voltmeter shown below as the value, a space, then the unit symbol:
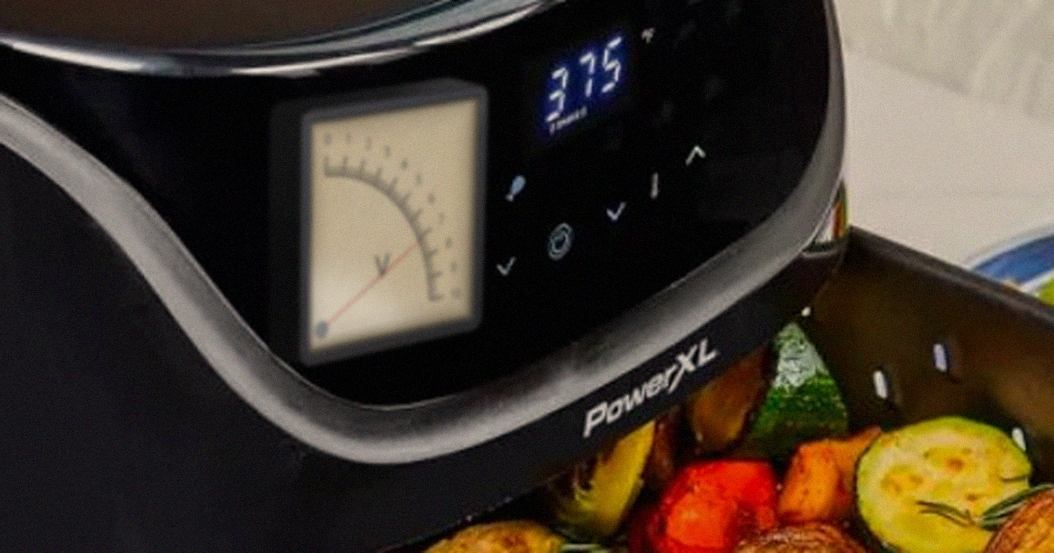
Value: 7 V
